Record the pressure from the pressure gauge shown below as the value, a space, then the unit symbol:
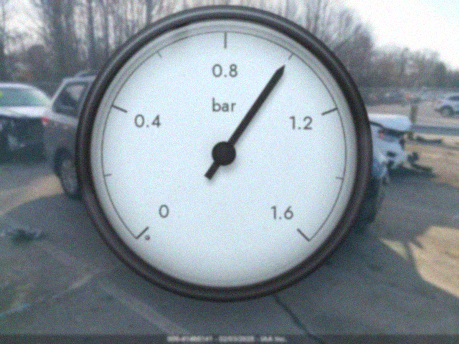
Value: 1 bar
